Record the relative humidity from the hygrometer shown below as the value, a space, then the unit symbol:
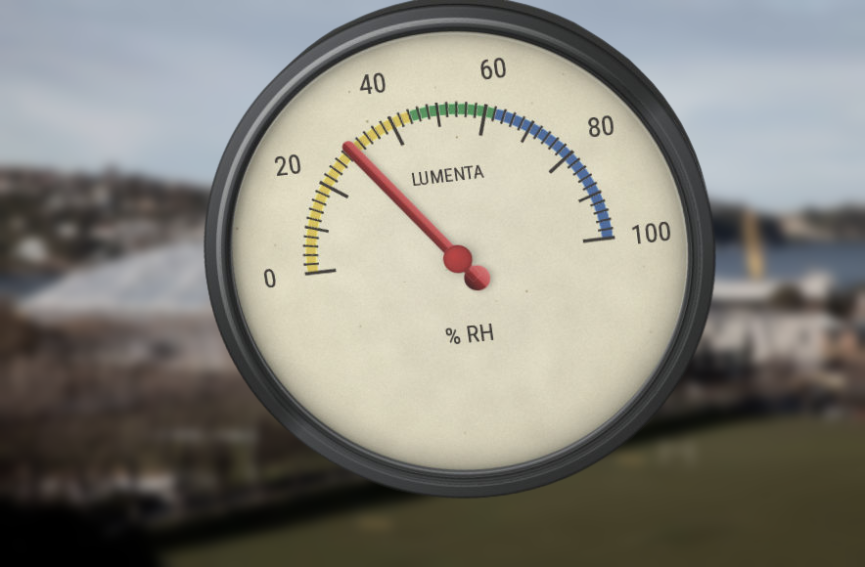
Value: 30 %
